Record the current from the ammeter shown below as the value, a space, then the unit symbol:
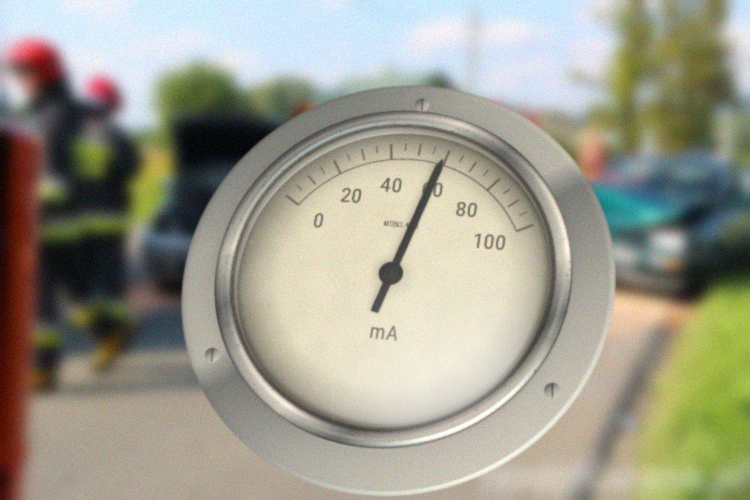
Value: 60 mA
